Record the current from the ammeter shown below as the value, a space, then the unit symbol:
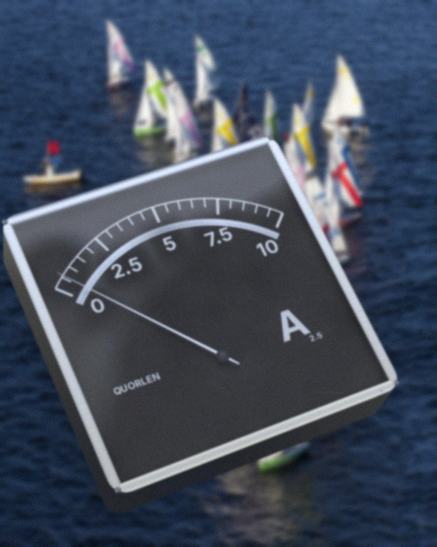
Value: 0.5 A
